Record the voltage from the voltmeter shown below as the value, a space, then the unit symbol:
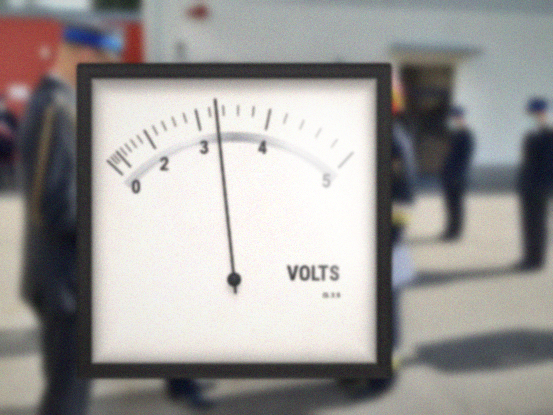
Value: 3.3 V
